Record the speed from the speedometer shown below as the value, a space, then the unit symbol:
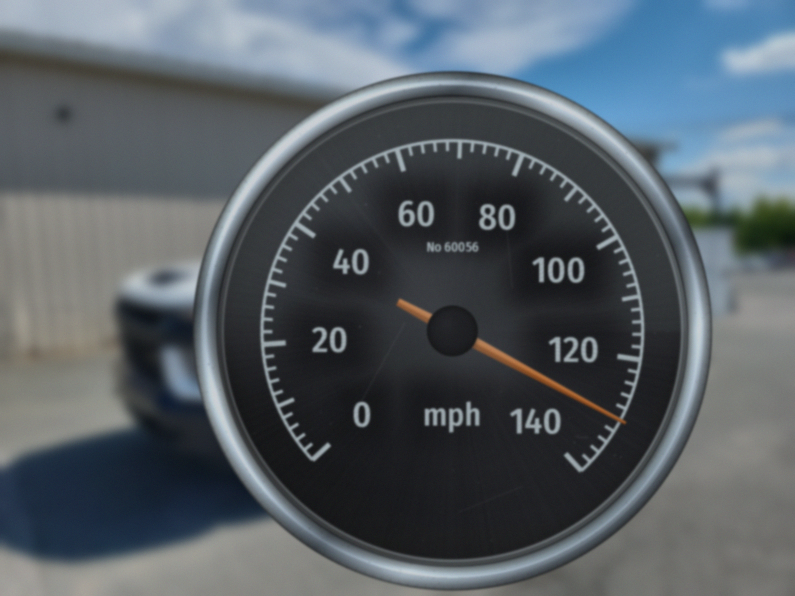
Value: 130 mph
